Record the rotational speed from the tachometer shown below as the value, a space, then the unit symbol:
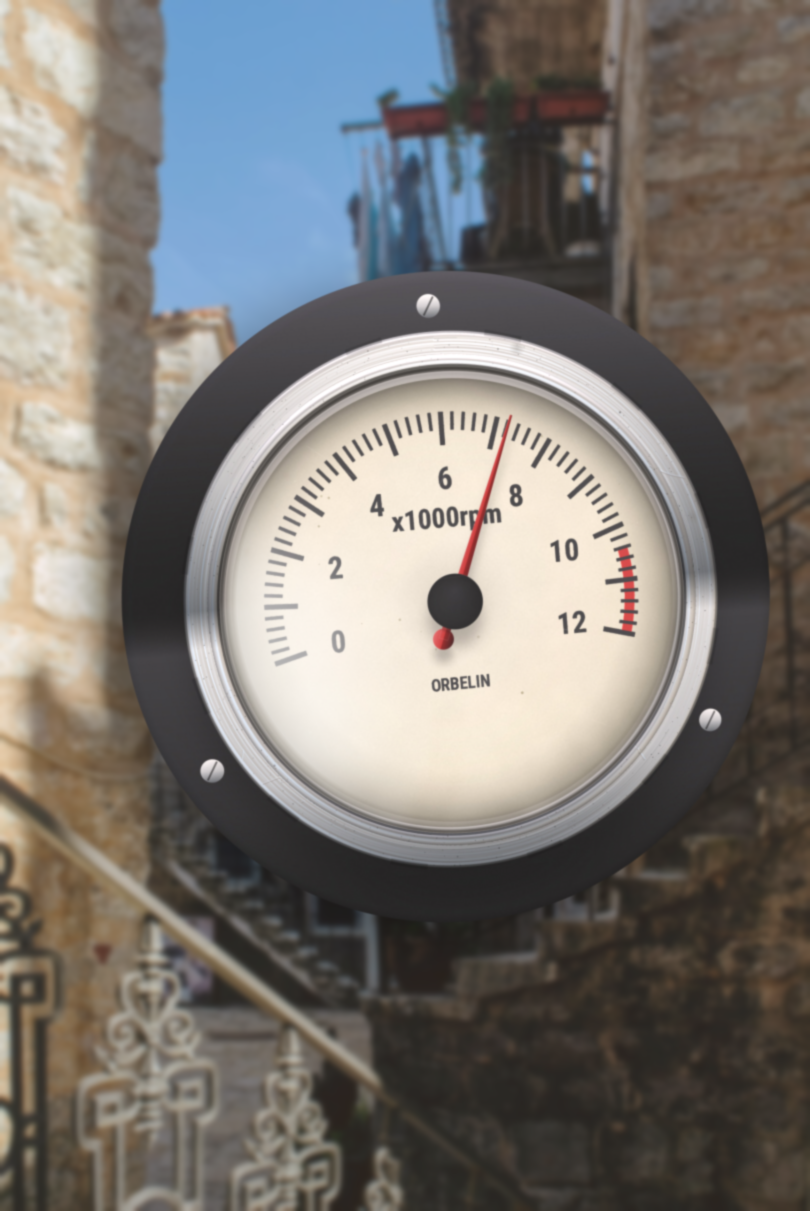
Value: 7200 rpm
